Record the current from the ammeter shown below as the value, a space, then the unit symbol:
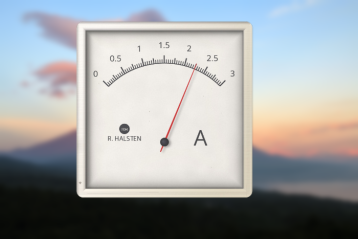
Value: 2.25 A
